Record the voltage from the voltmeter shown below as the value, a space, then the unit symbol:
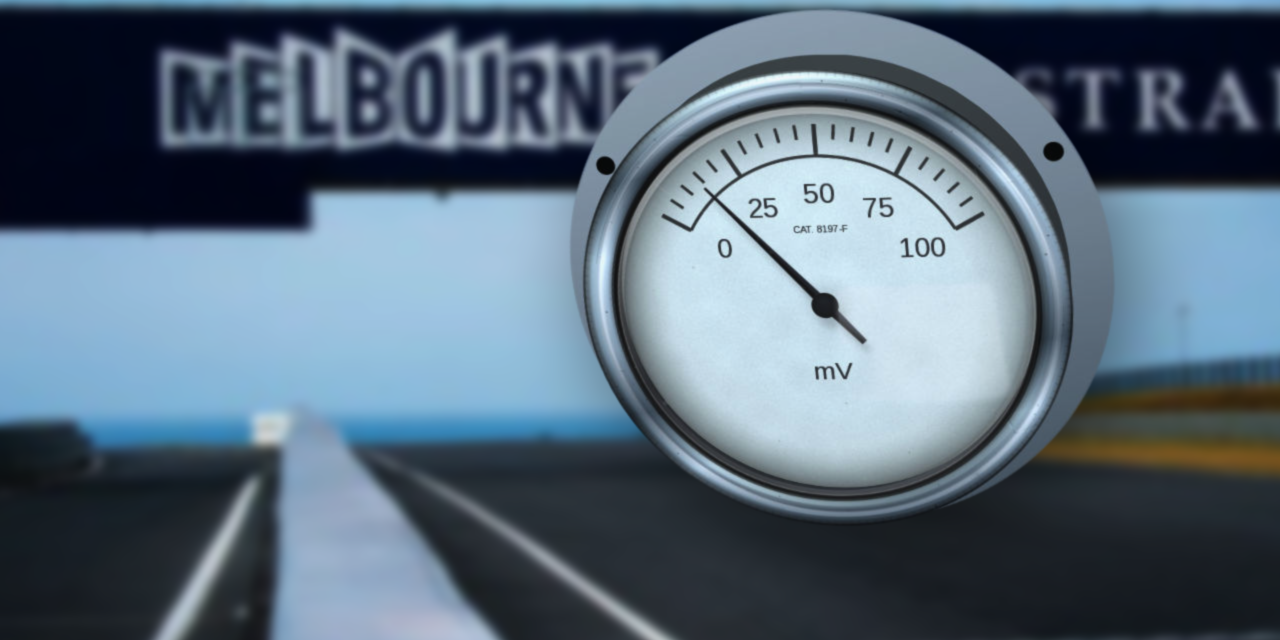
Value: 15 mV
